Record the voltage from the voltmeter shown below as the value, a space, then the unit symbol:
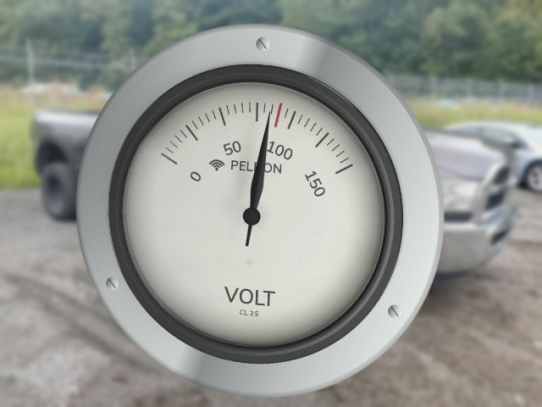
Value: 85 V
